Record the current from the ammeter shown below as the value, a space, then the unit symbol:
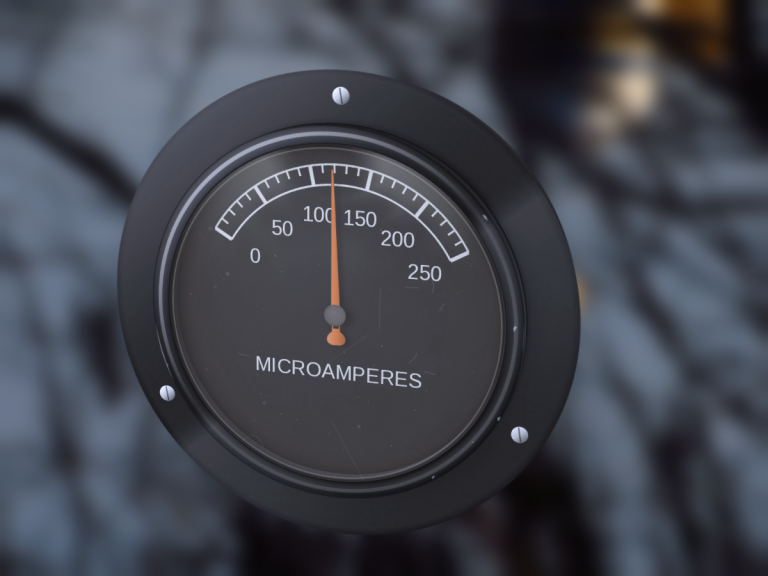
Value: 120 µA
